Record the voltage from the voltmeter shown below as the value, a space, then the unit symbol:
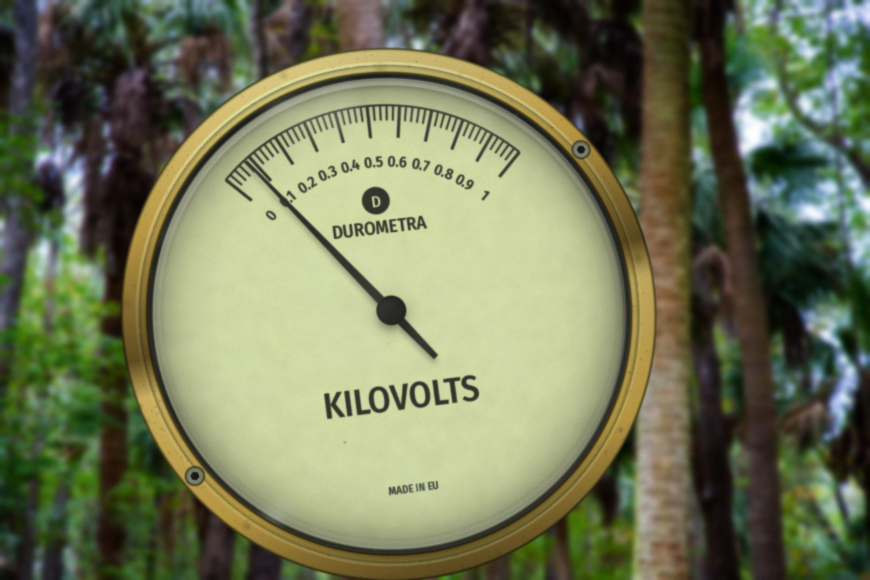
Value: 0.08 kV
